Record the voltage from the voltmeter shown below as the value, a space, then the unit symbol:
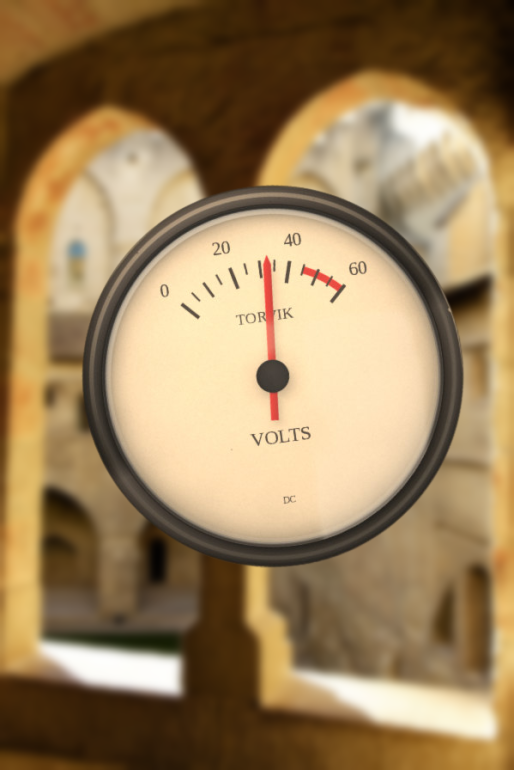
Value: 32.5 V
